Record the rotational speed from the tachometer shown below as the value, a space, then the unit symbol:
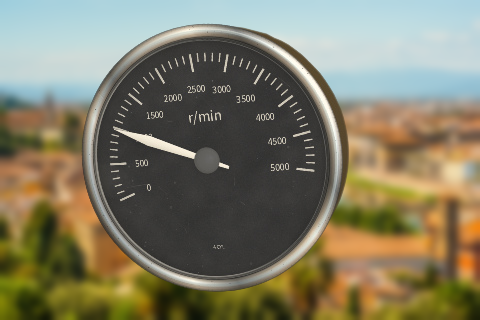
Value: 1000 rpm
